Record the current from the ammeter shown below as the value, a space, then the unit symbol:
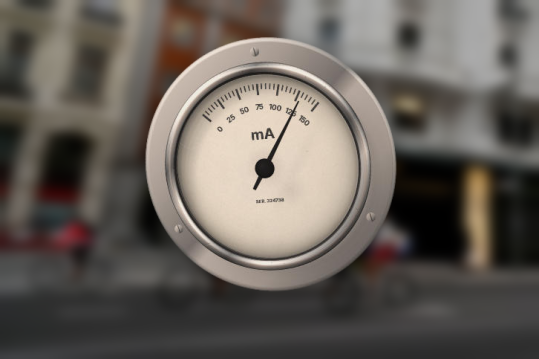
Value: 130 mA
